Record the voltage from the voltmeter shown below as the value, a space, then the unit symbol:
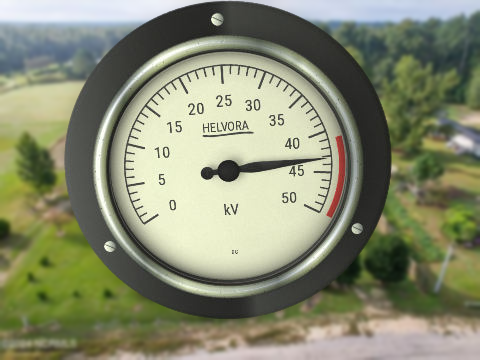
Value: 43 kV
